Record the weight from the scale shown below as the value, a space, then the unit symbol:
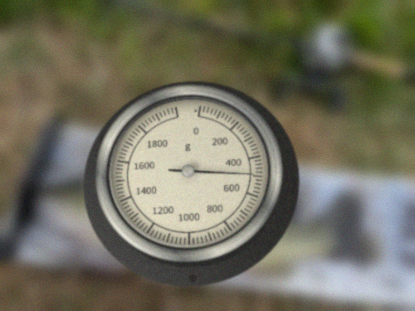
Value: 500 g
